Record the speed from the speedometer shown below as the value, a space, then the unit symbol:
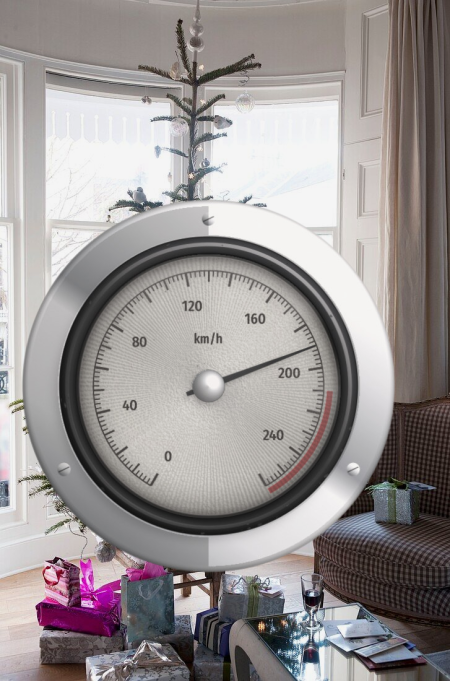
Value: 190 km/h
